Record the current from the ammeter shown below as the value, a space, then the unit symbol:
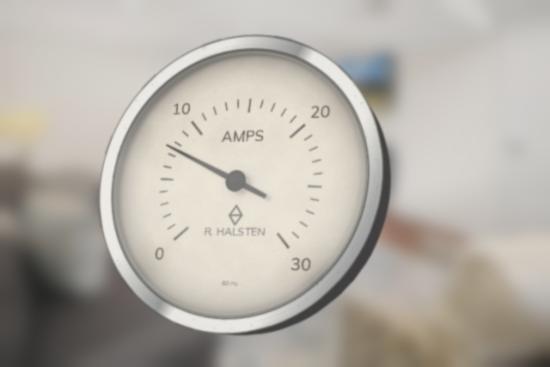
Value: 7.5 A
